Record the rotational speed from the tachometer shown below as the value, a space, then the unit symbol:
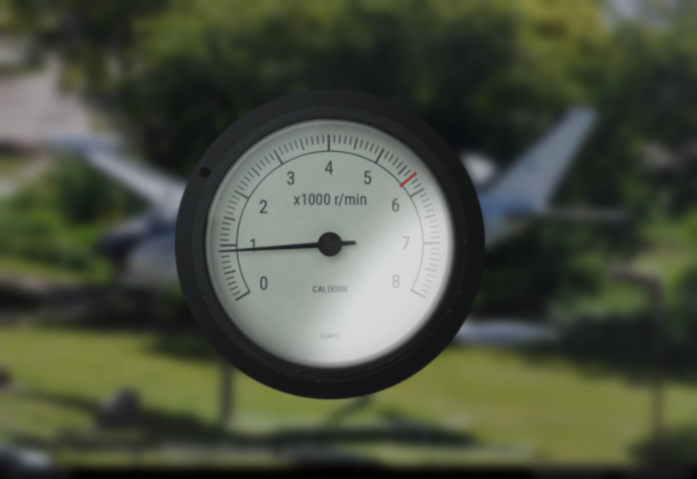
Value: 900 rpm
